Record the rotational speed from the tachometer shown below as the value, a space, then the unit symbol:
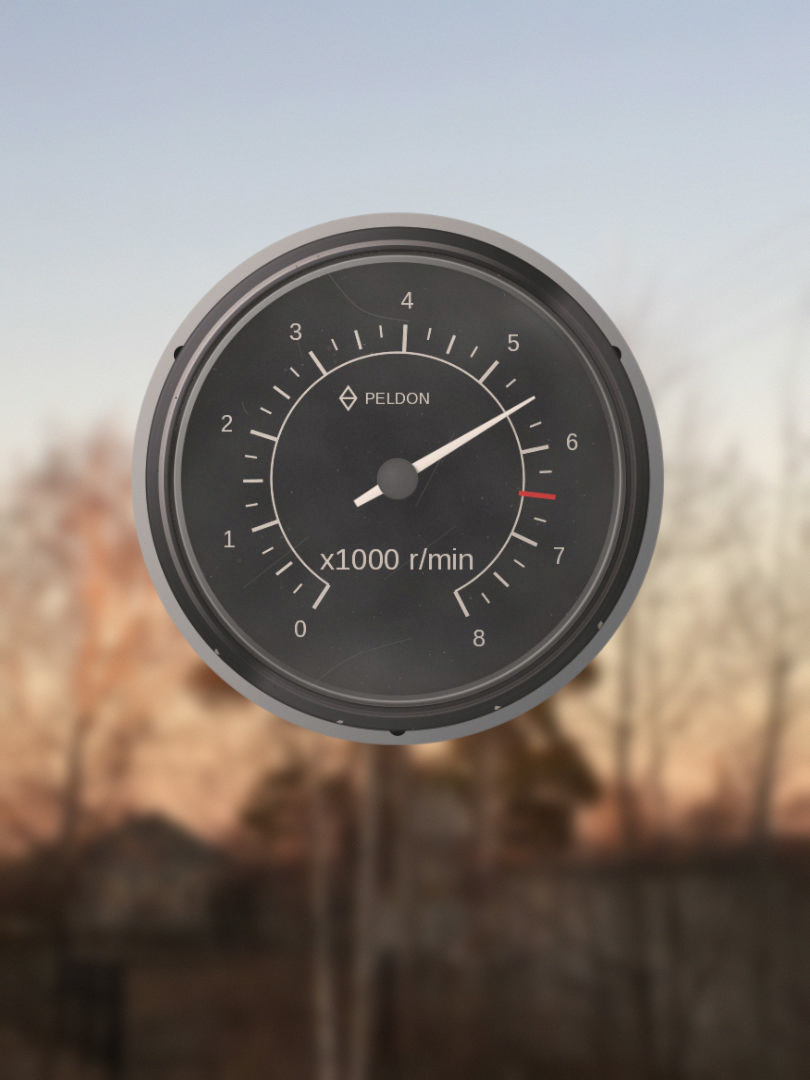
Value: 5500 rpm
